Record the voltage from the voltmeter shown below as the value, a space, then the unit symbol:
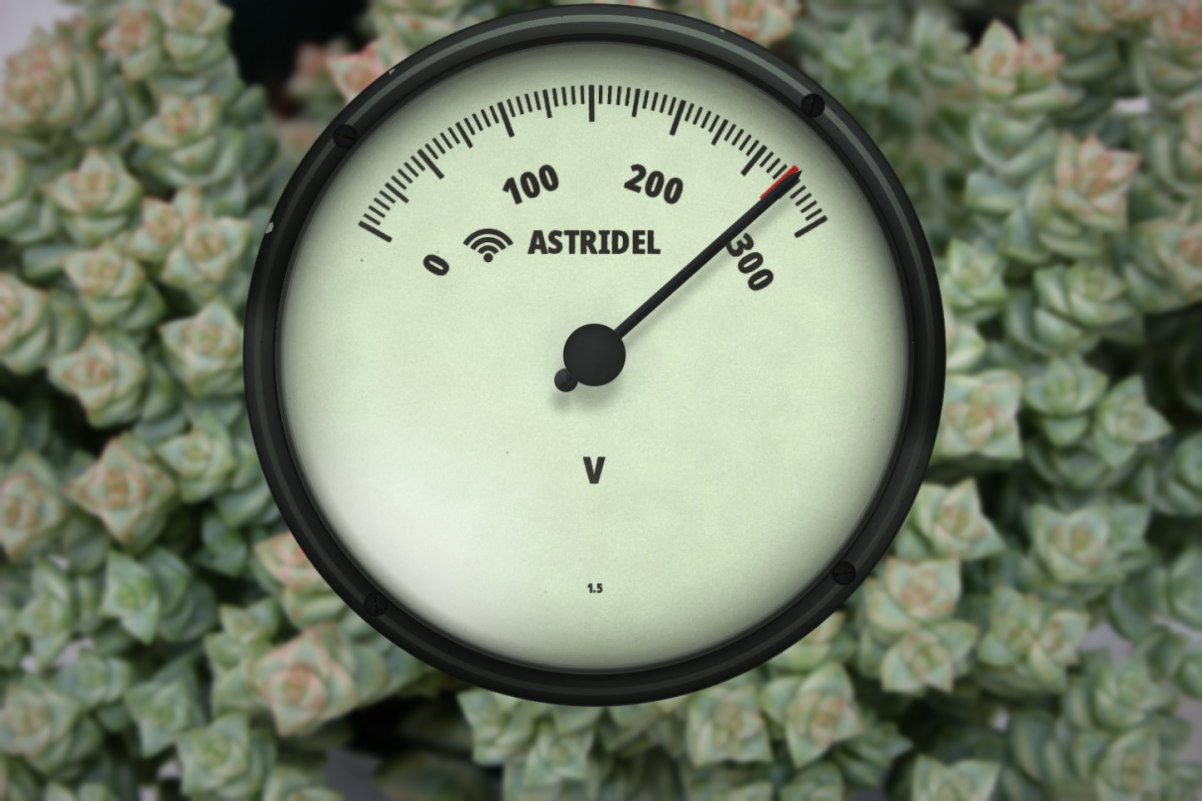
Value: 272.5 V
